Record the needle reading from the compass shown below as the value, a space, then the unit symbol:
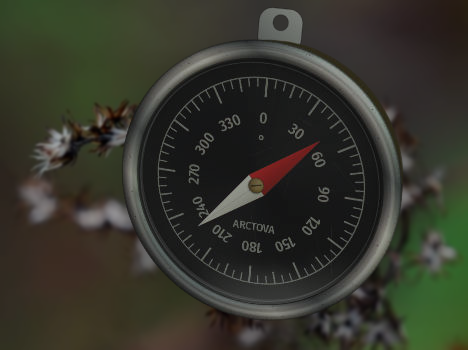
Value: 47.5 °
